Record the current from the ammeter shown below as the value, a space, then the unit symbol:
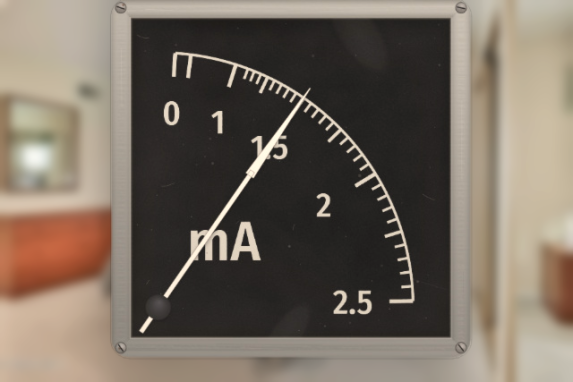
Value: 1.5 mA
